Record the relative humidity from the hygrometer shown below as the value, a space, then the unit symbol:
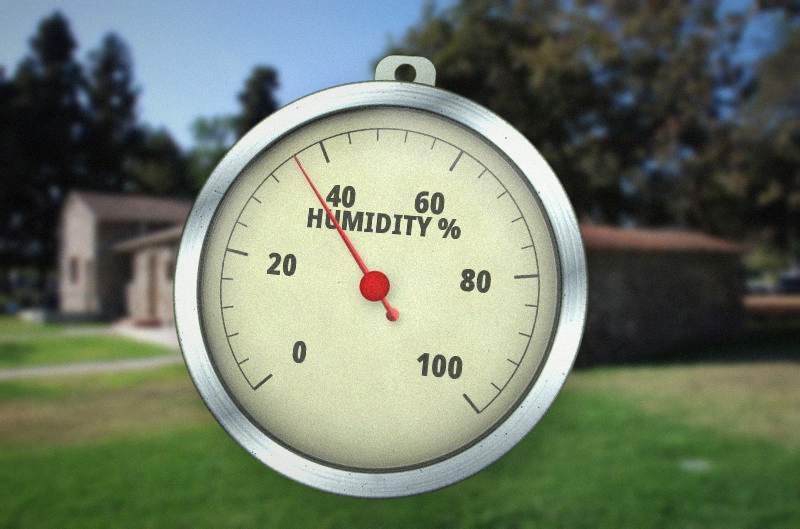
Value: 36 %
